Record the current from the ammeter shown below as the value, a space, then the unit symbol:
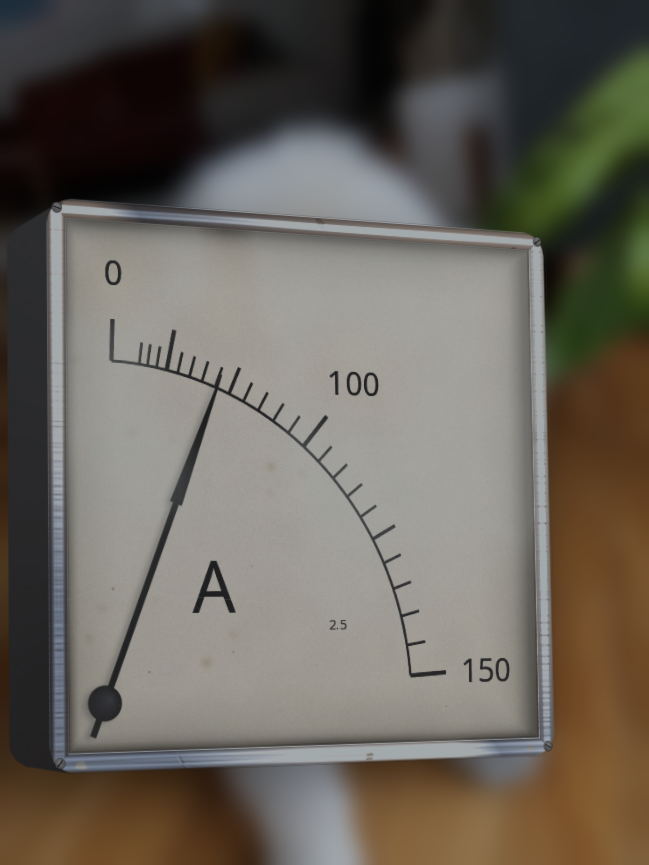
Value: 70 A
